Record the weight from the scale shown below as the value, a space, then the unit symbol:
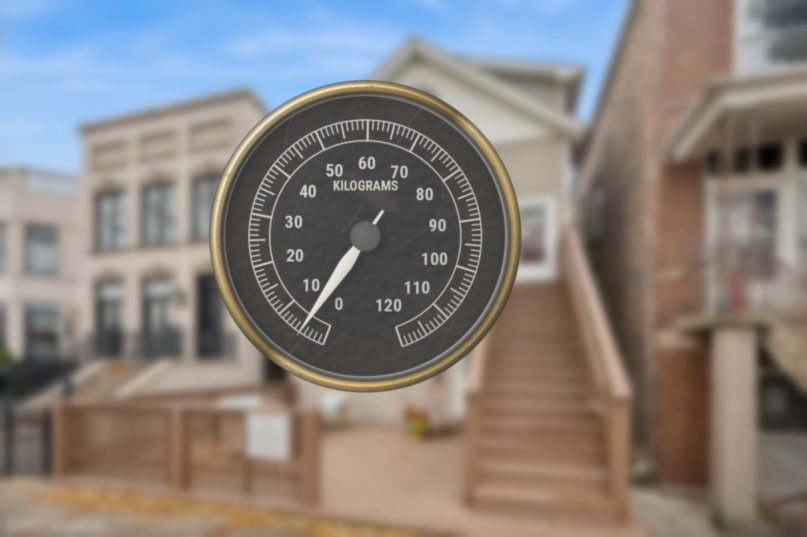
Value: 5 kg
